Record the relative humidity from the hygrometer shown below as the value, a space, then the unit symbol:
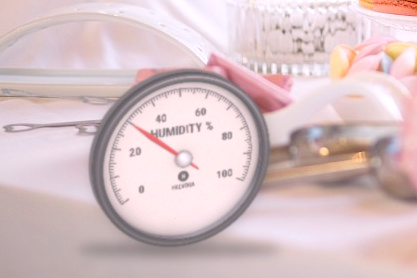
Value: 30 %
